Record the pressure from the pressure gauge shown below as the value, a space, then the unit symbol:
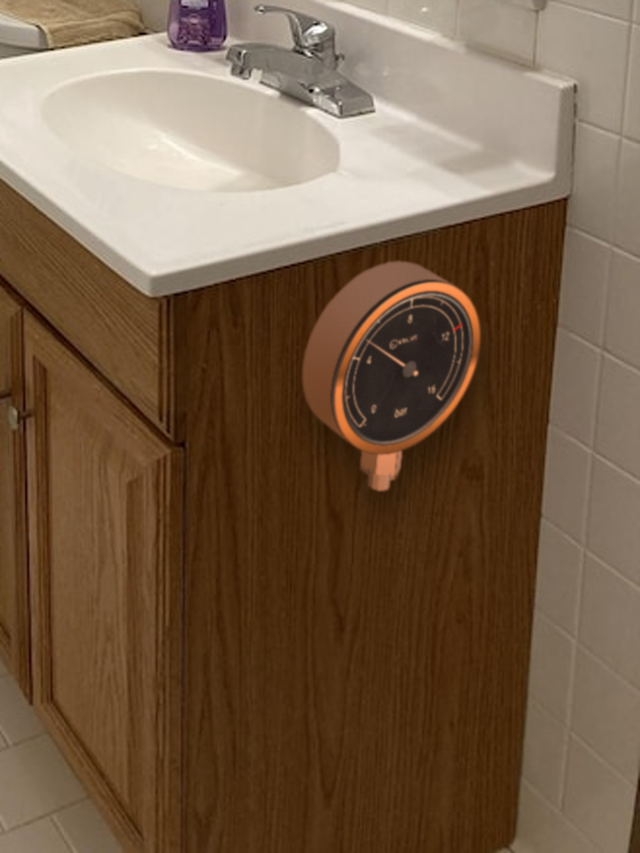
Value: 5 bar
